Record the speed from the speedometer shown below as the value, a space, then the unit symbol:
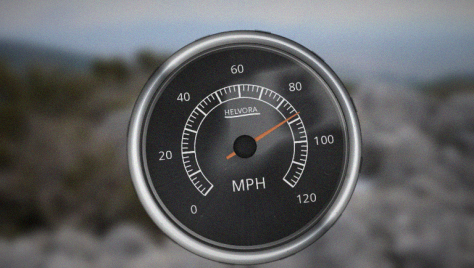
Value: 88 mph
